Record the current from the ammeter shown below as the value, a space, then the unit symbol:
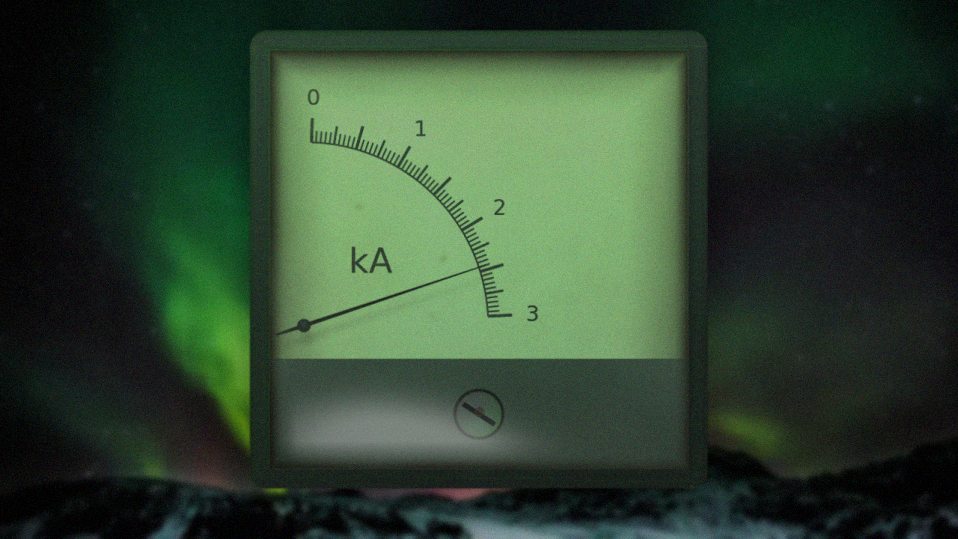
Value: 2.45 kA
